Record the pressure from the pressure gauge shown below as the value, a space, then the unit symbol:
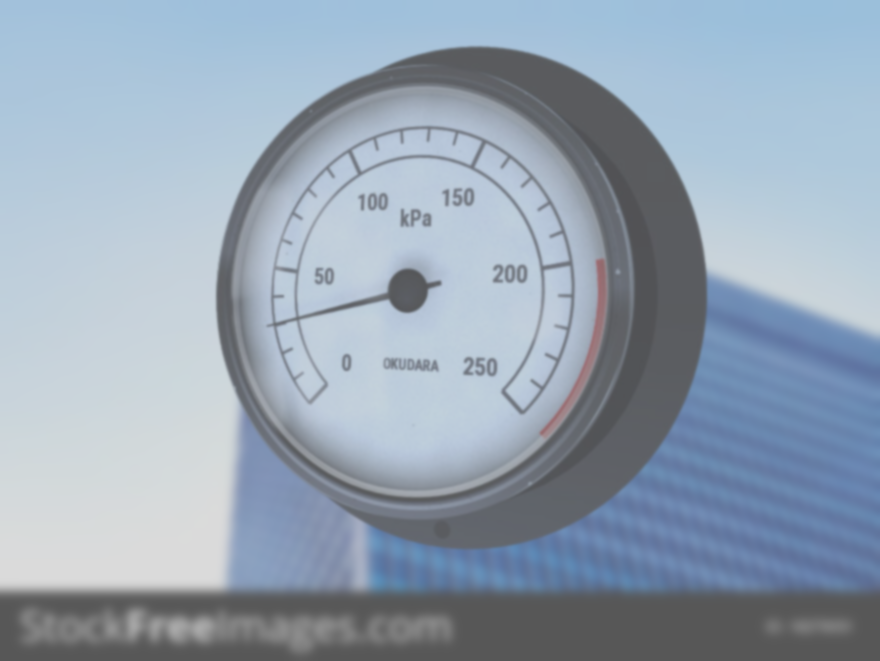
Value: 30 kPa
